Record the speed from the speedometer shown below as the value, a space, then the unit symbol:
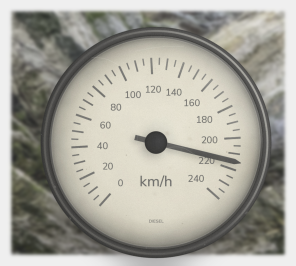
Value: 215 km/h
